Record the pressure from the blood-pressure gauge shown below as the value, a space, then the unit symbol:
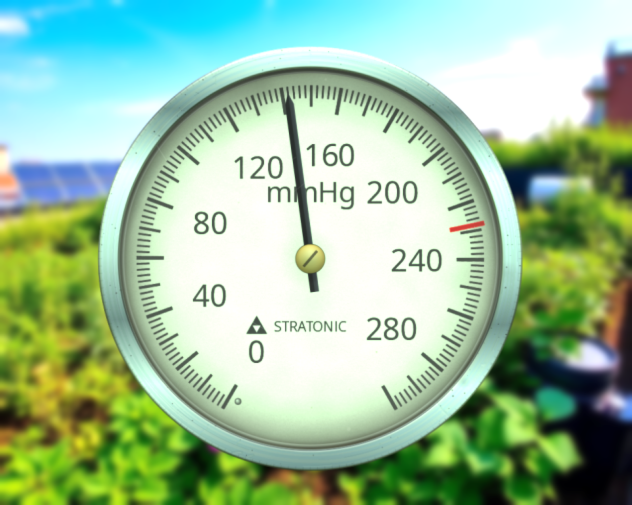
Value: 142 mmHg
